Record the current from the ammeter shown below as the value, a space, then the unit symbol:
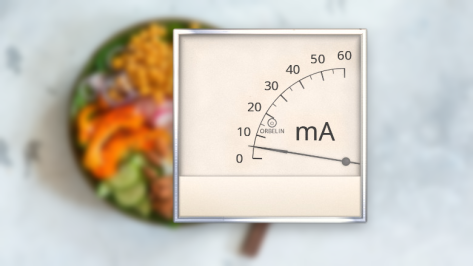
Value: 5 mA
